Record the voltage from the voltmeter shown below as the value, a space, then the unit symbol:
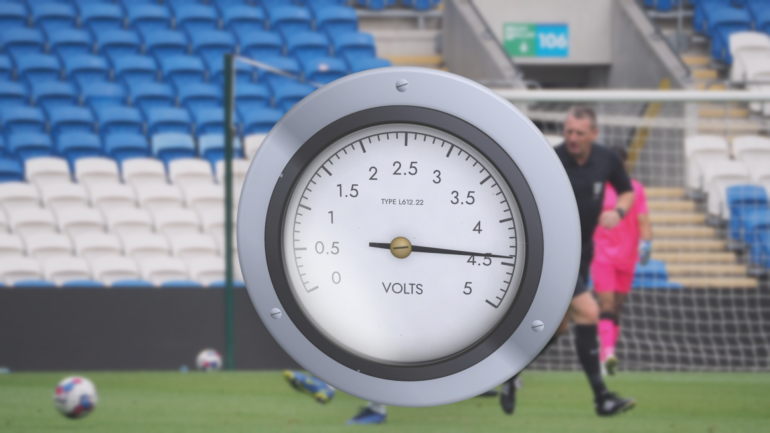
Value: 4.4 V
